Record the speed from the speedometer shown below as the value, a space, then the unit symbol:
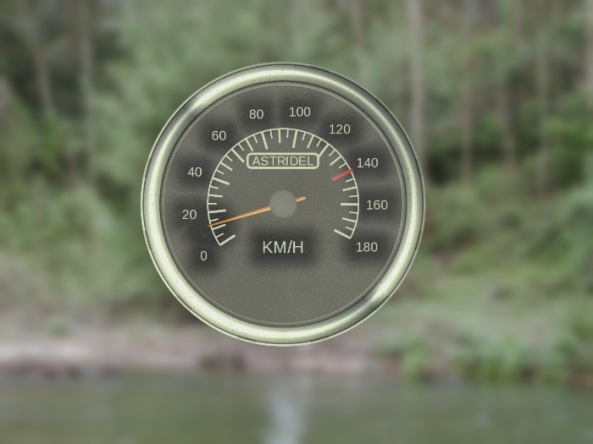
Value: 12.5 km/h
